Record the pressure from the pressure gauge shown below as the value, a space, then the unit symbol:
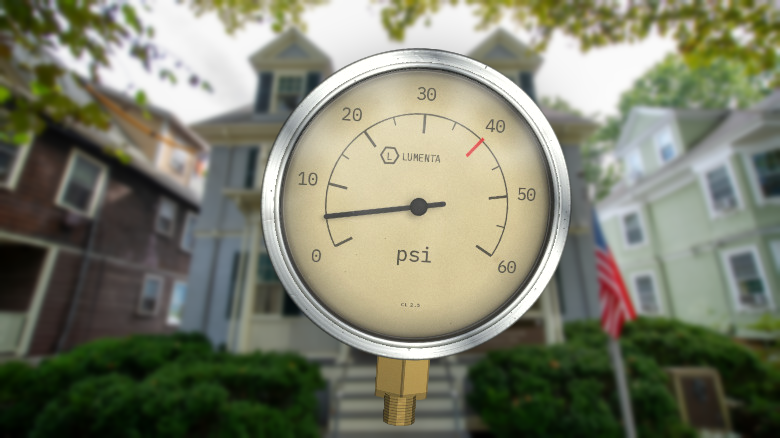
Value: 5 psi
